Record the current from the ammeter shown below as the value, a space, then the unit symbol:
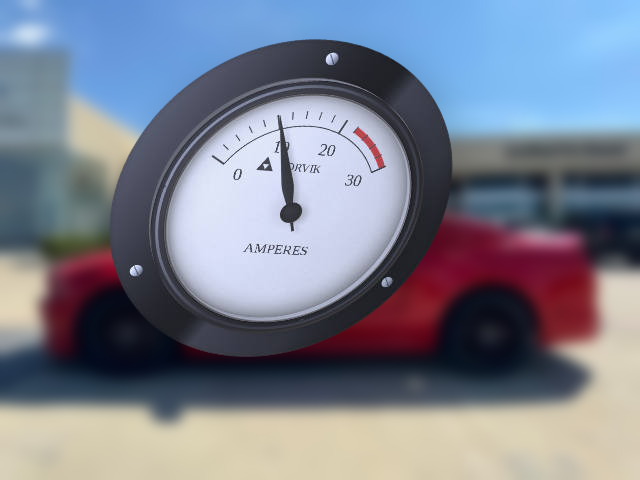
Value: 10 A
